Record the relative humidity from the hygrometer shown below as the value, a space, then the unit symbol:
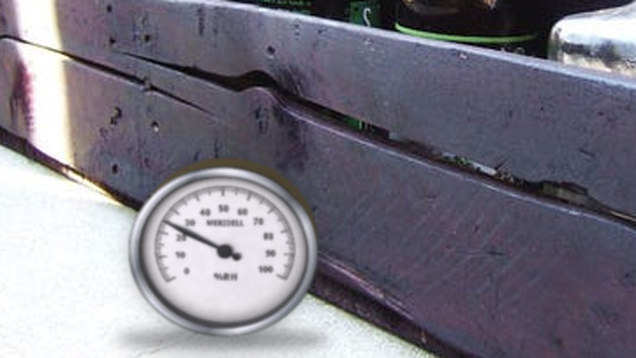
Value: 25 %
